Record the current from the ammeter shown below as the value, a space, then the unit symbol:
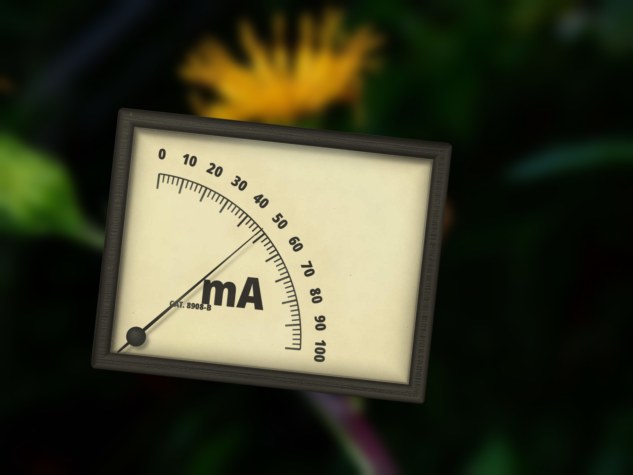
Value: 48 mA
